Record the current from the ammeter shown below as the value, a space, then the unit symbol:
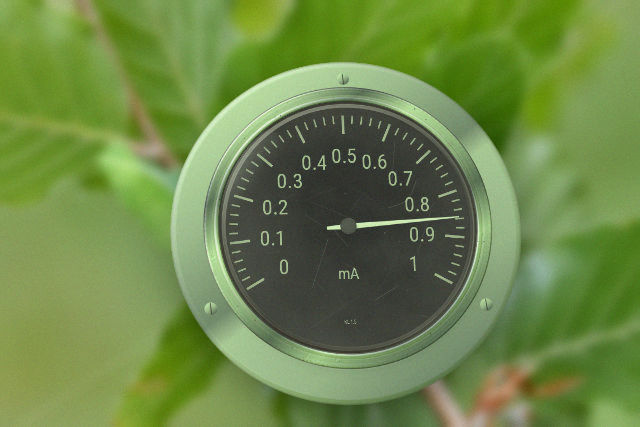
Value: 0.86 mA
